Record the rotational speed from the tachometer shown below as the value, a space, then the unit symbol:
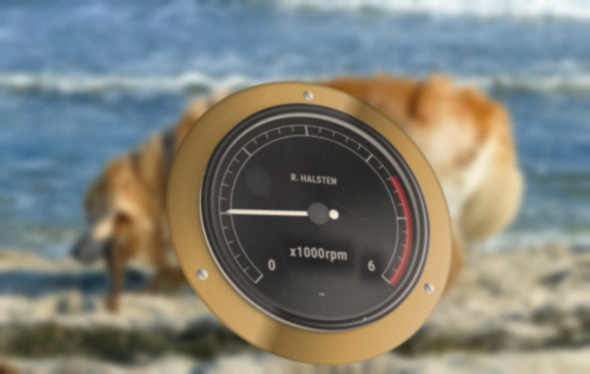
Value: 1000 rpm
